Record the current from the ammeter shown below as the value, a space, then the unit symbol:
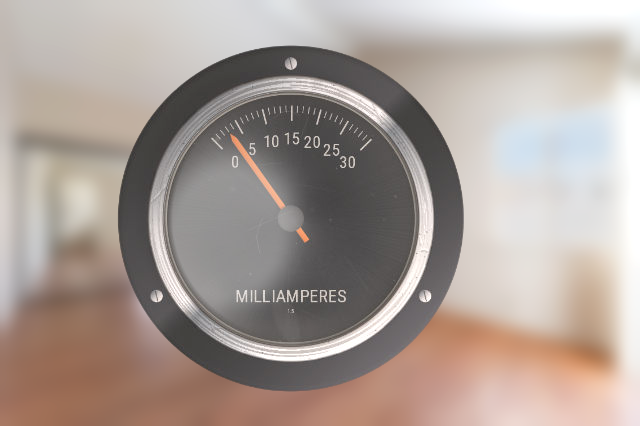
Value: 3 mA
